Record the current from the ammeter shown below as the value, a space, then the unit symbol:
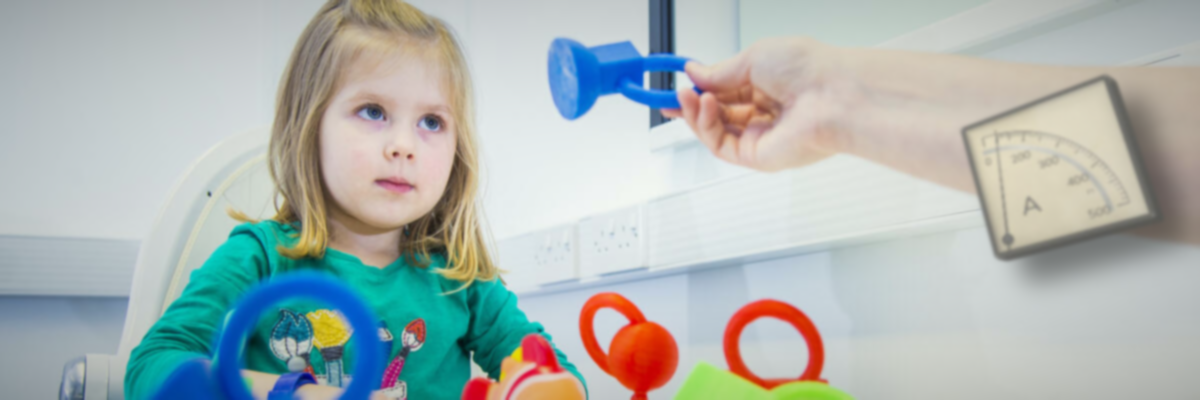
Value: 100 A
